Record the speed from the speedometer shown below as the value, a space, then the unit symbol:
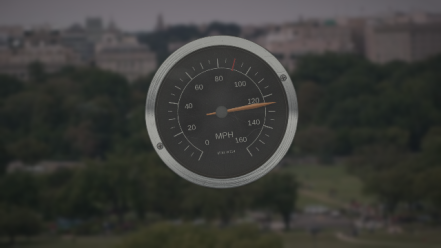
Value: 125 mph
